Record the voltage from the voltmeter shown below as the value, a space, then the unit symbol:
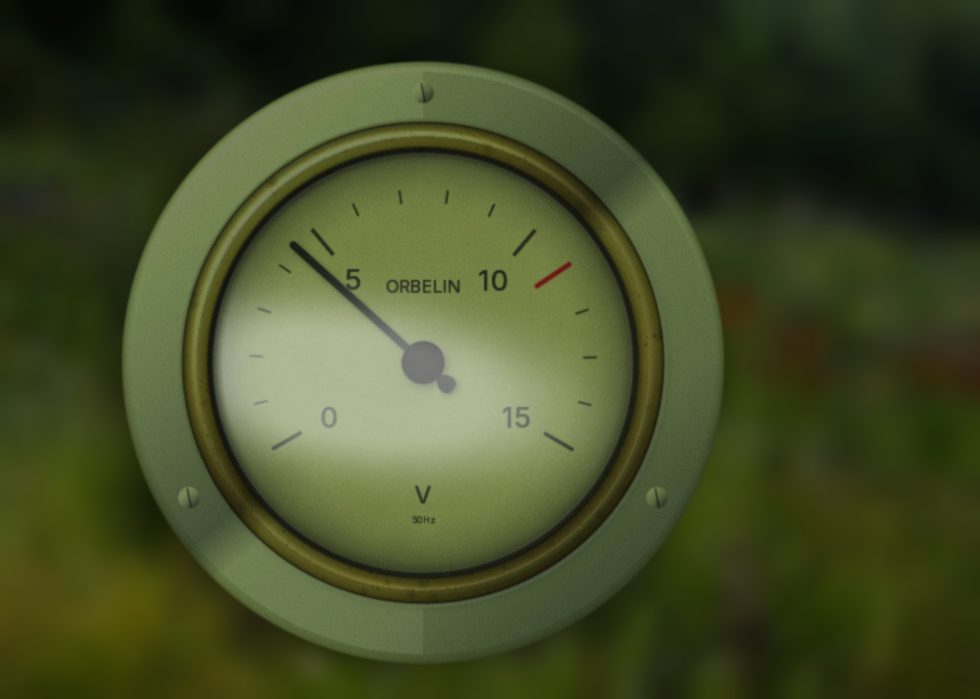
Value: 4.5 V
